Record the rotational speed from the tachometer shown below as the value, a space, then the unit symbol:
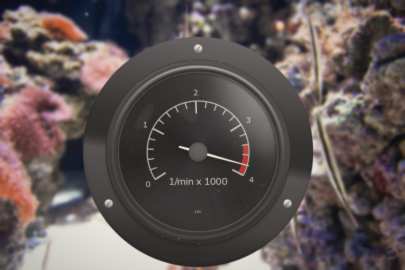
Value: 3800 rpm
